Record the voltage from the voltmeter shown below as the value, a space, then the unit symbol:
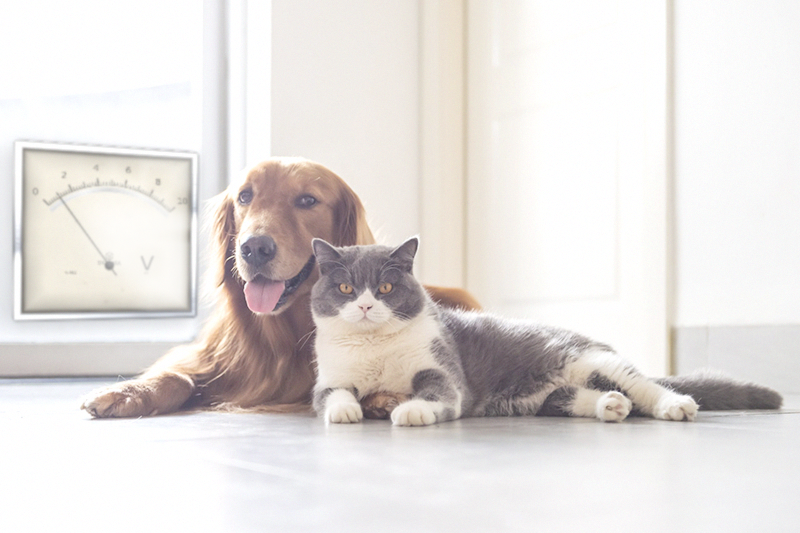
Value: 1 V
